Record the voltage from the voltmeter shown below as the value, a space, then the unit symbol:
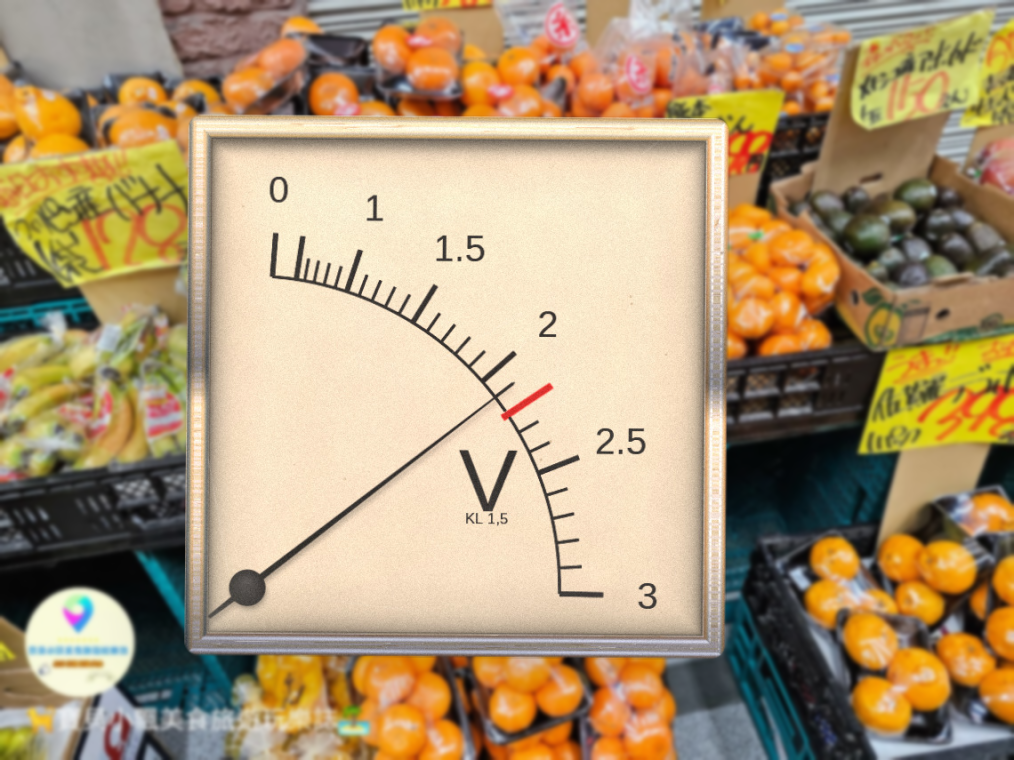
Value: 2.1 V
